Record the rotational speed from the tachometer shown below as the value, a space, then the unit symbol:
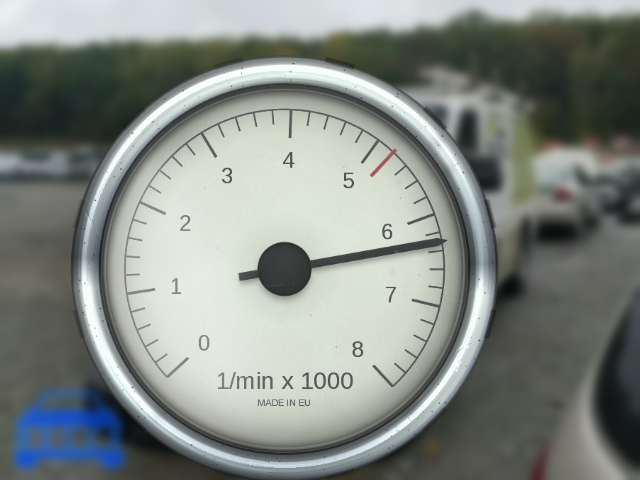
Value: 6300 rpm
